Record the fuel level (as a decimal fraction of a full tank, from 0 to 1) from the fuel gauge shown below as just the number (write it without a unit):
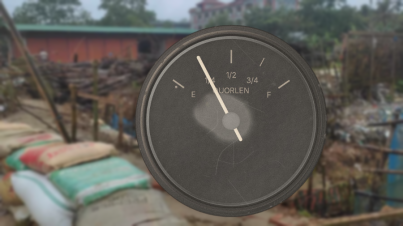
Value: 0.25
